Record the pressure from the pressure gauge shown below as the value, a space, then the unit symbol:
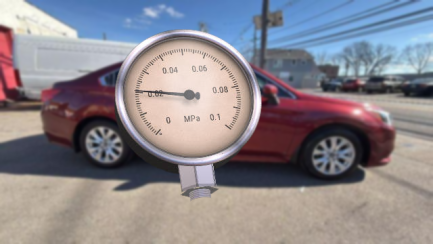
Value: 0.02 MPa
